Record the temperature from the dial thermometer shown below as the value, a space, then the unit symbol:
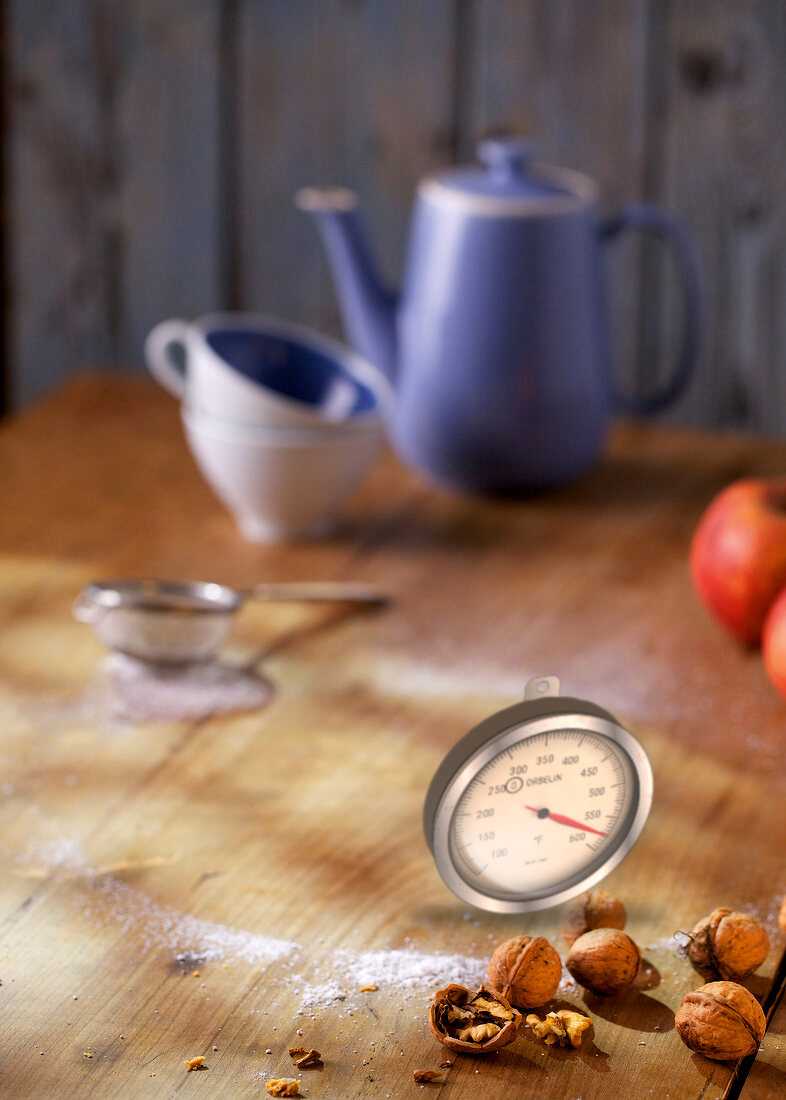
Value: 575 °F
